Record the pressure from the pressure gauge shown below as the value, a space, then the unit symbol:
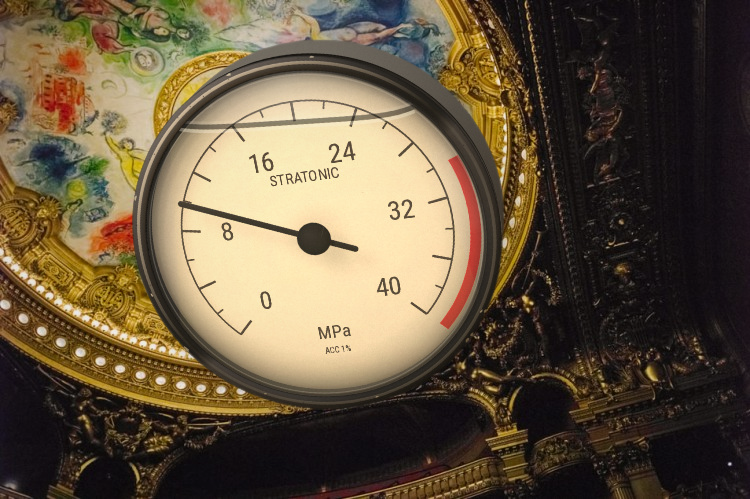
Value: 10 MPa
